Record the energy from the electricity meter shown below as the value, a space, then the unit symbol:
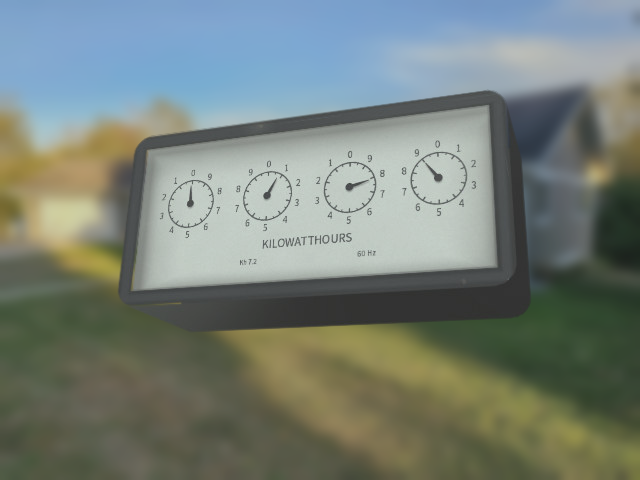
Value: 79 kWh
